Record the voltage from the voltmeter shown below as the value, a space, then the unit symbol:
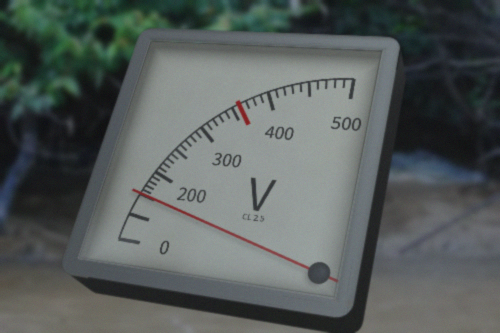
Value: 150 V
